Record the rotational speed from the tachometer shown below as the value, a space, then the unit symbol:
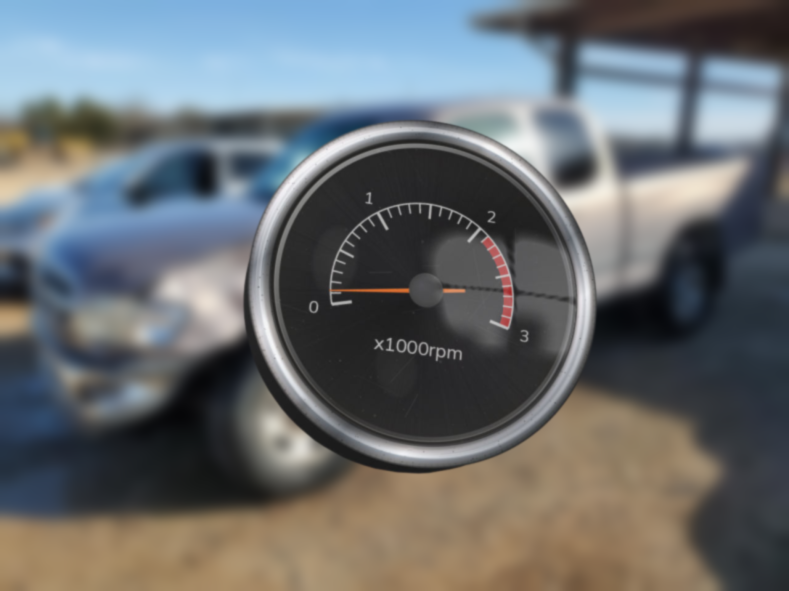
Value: 100 rpm
